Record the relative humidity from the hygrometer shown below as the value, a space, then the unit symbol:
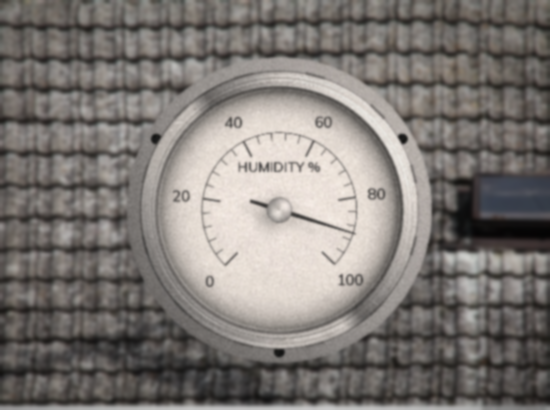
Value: 90 %
